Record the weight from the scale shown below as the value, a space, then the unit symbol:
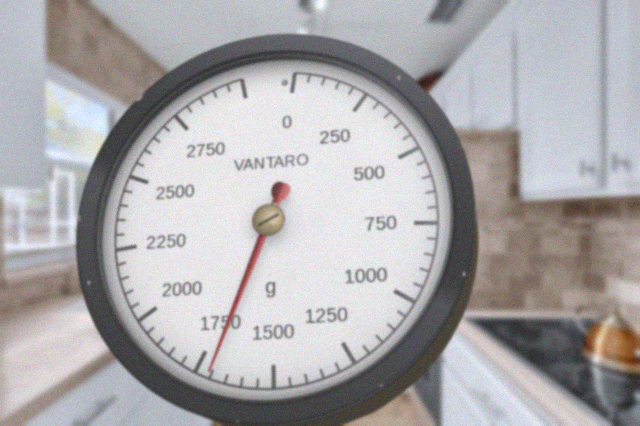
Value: 1700 g
